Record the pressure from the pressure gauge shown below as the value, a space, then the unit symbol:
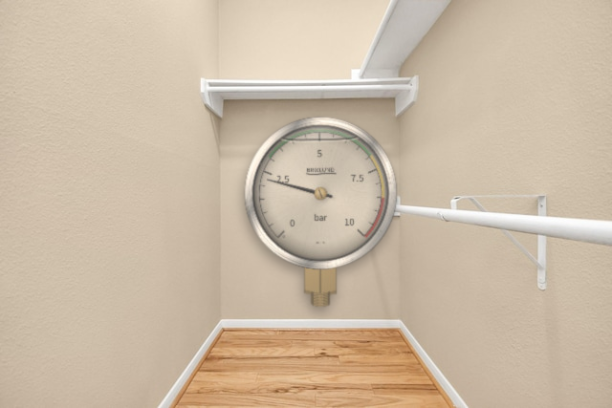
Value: 2.25 bar
